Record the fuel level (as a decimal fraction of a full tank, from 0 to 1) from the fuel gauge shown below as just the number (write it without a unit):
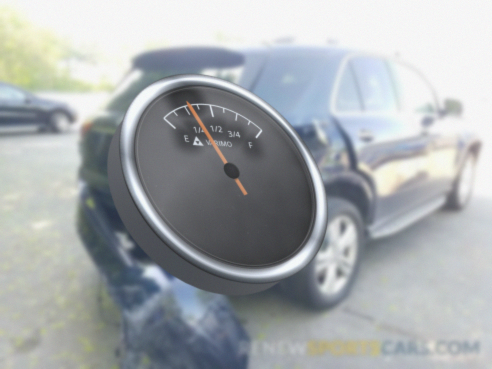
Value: 0.25
